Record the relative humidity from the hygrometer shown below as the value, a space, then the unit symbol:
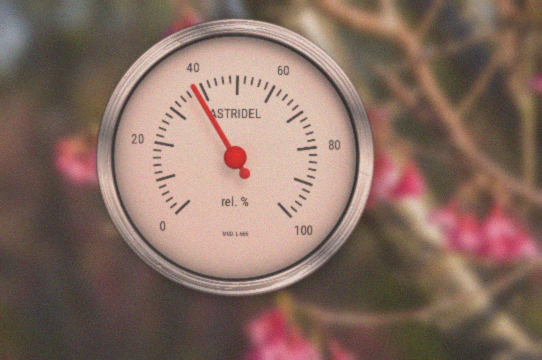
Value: 38 %
